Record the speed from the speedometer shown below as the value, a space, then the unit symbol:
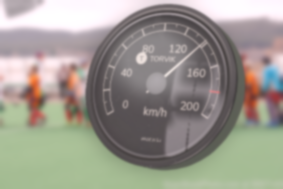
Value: 140 km/h
